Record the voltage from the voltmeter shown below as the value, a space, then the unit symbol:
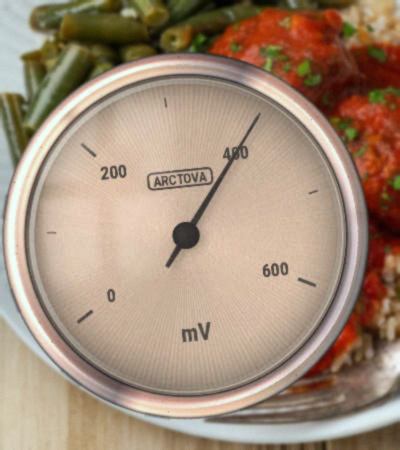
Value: 400 mV
